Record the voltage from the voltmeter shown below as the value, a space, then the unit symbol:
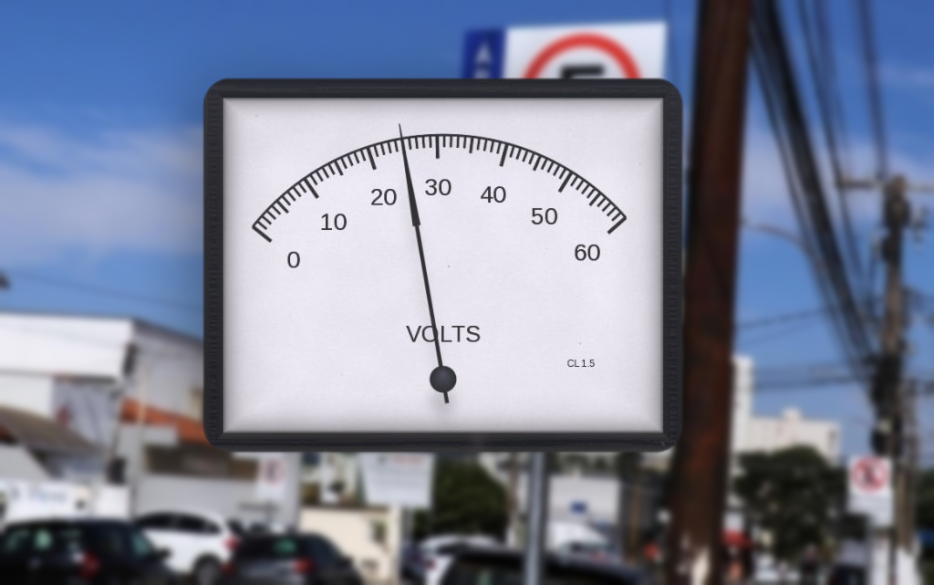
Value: 25 V
